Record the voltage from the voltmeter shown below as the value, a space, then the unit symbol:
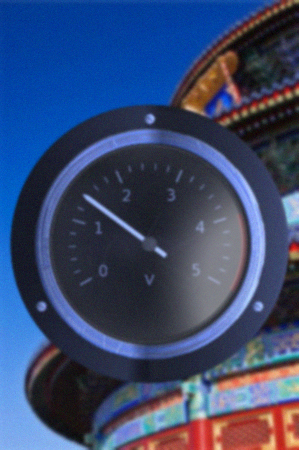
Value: 1.4 V
